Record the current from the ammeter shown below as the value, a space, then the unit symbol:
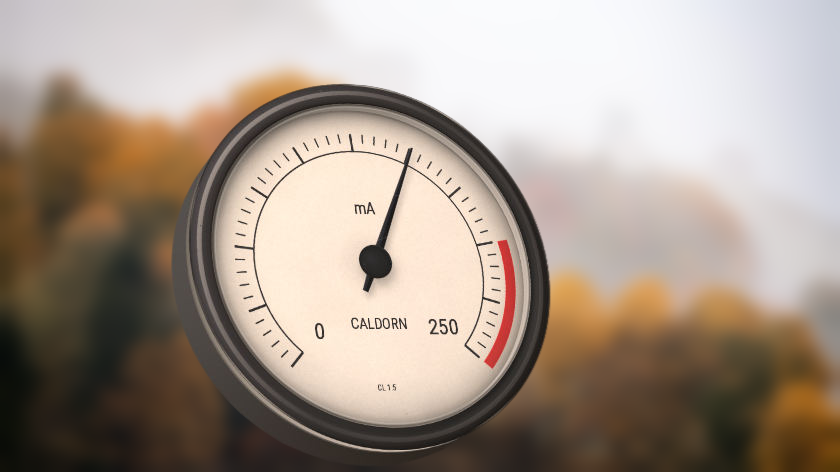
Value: 150 mA
